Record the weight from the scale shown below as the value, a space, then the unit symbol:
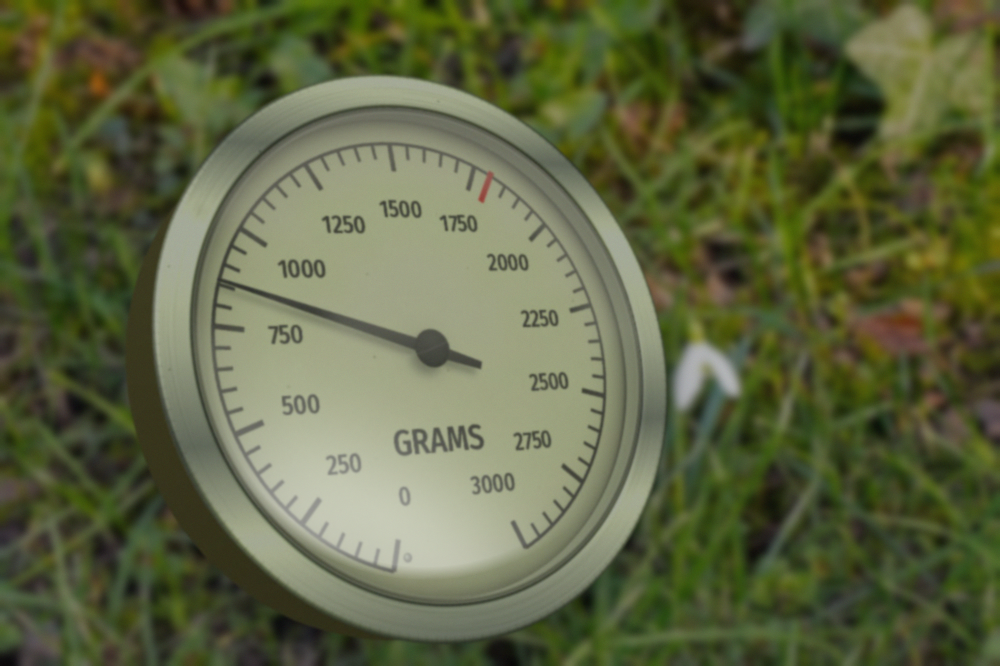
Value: 850 g
